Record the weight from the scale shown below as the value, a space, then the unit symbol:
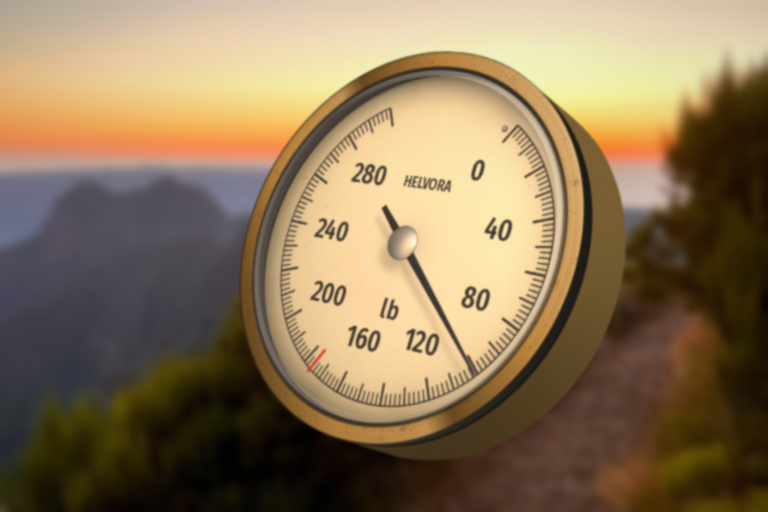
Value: 100 lb
